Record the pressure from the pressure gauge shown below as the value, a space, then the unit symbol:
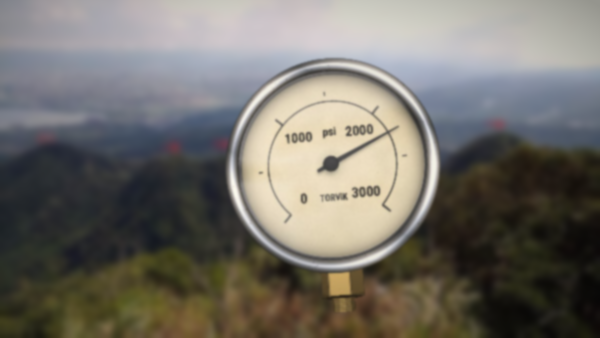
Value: 2250 psi
